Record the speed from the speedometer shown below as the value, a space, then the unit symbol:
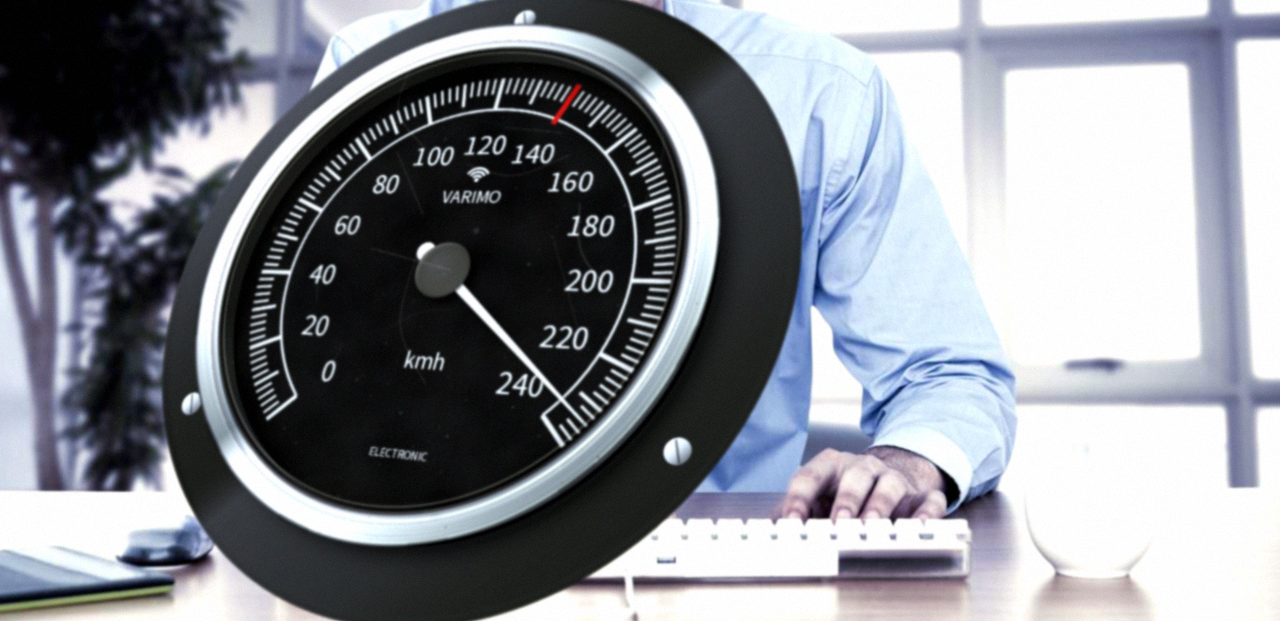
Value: 234 km/h
